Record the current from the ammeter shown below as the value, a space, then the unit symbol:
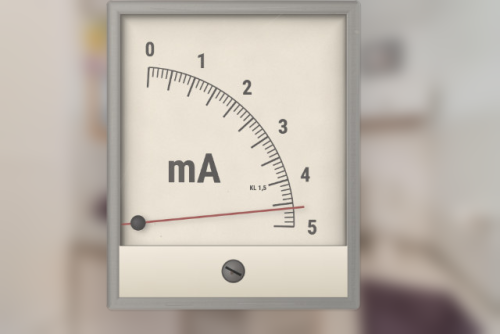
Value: 4.6 mA
